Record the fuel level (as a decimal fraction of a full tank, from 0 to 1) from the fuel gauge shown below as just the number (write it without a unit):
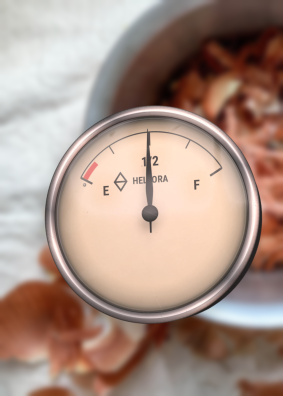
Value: 0.5
